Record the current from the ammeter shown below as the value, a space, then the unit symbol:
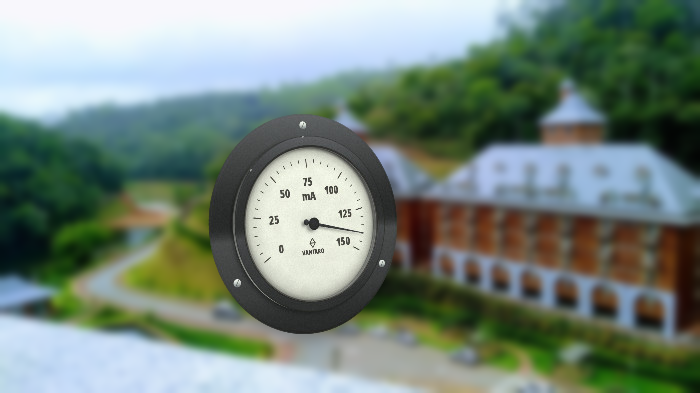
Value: 140 mA
